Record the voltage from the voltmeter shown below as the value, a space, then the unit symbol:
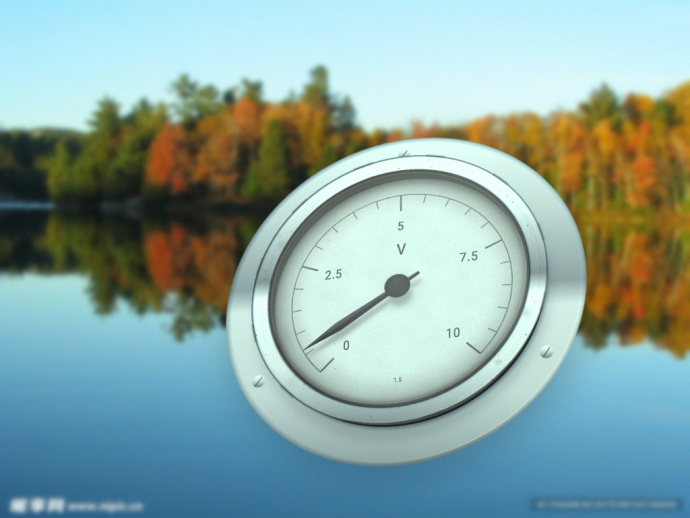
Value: 0.5 V
